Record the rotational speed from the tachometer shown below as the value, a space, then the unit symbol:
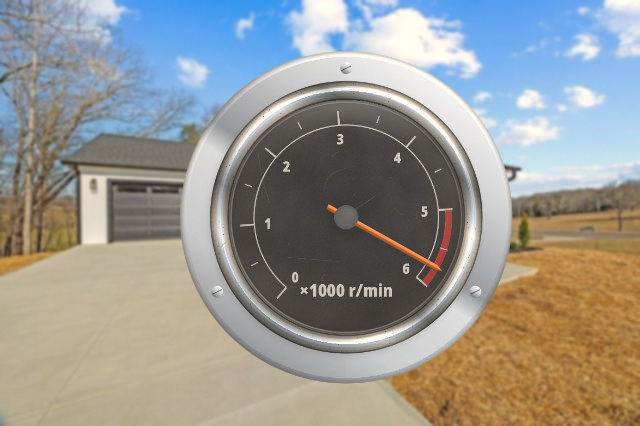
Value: 5750 rpm
